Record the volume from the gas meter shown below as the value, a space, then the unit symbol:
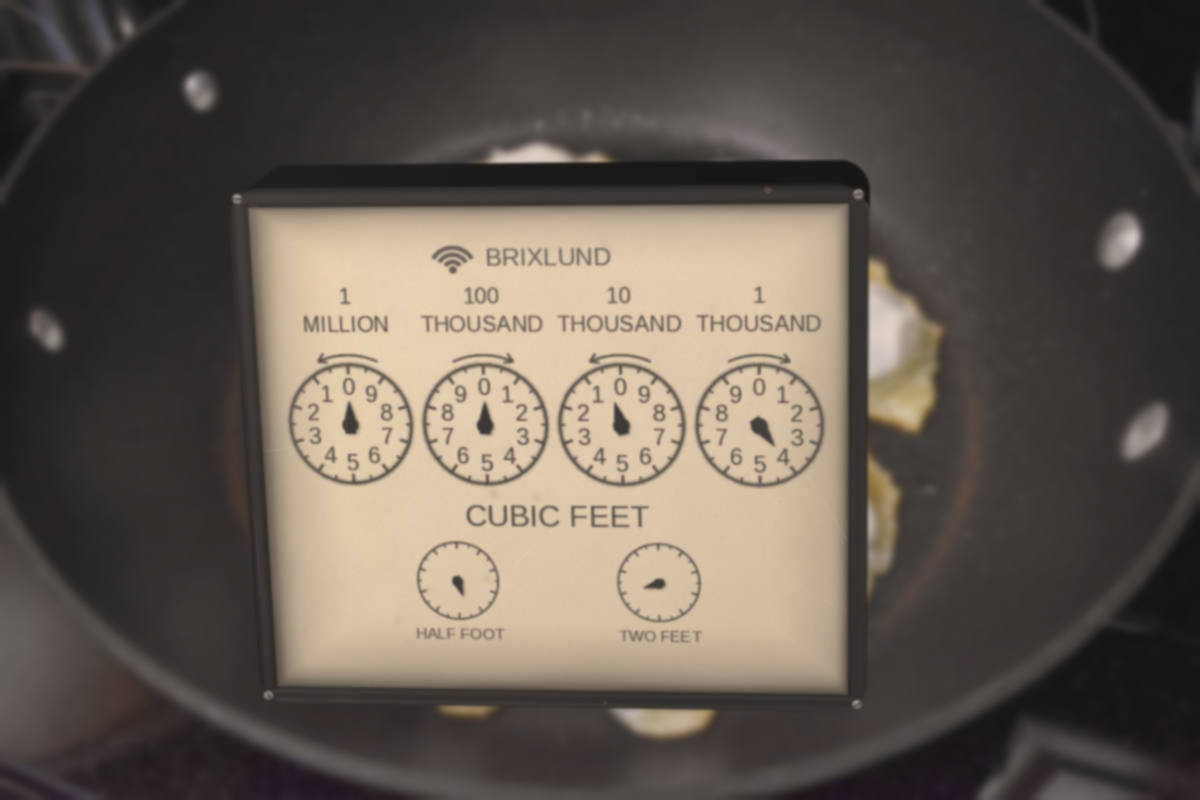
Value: 400 ft³
